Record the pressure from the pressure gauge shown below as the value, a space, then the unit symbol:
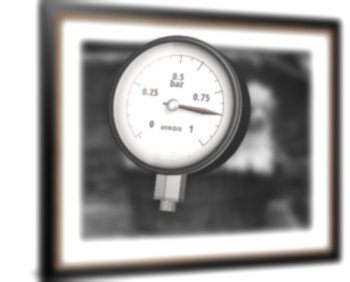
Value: 0.85 bar
